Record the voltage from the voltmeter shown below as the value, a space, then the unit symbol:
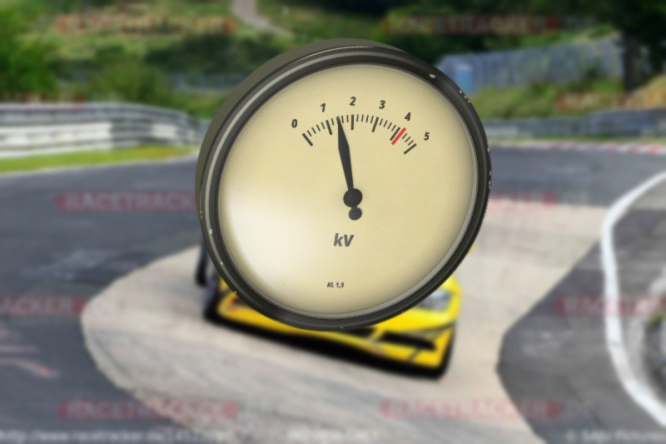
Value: 1.4 kV
